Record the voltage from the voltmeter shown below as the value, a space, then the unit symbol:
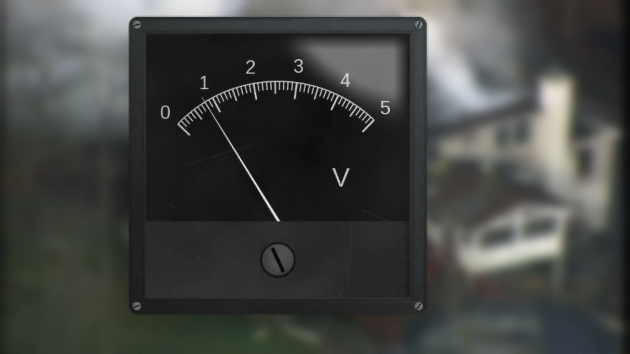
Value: 0.8 V
